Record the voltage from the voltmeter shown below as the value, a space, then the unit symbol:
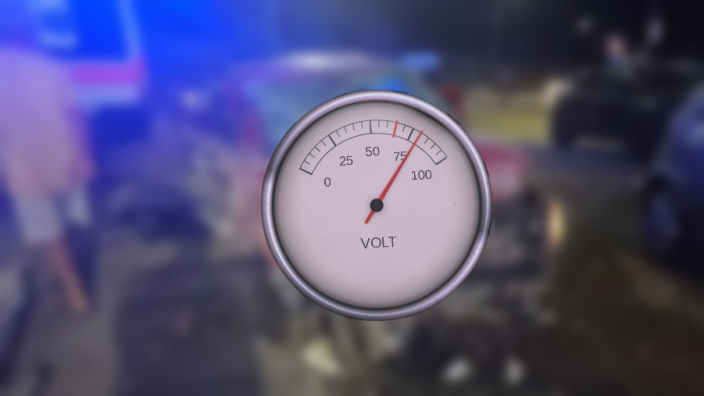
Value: 80 V
